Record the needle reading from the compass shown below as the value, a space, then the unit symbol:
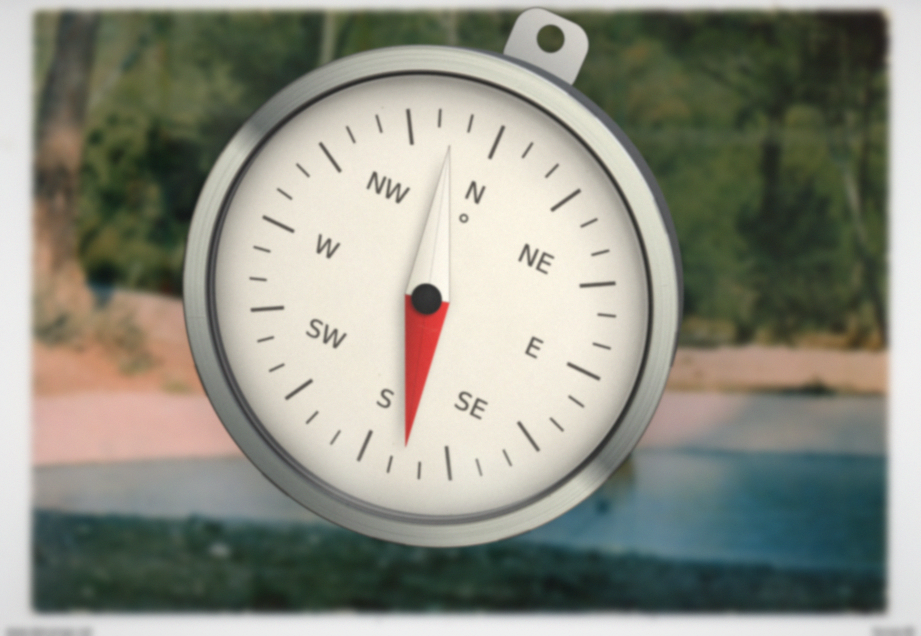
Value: 165 °
